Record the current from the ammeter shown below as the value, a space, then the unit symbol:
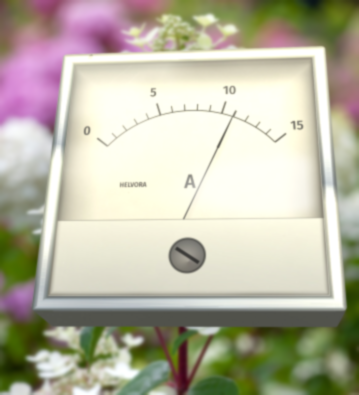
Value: 11 A
